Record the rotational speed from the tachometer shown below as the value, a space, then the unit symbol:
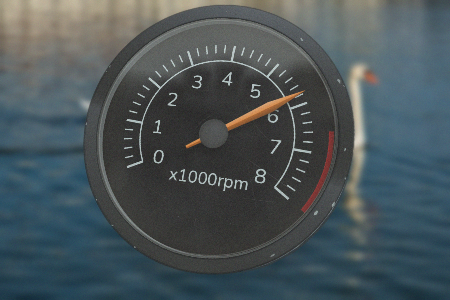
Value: 5800 rpm
